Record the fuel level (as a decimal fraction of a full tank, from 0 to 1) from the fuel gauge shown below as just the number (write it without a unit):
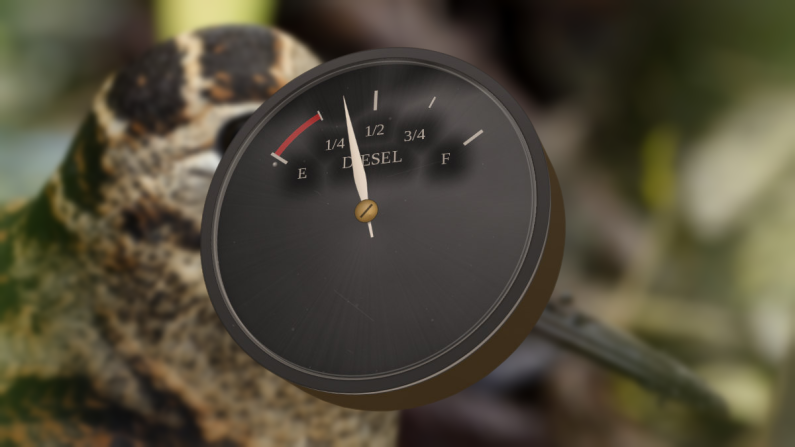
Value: 0.375
